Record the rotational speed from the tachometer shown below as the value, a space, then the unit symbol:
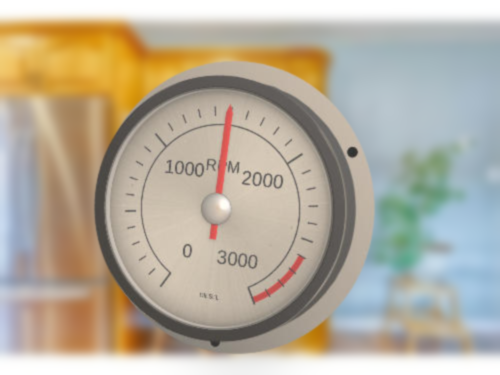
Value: 1500 rpm
